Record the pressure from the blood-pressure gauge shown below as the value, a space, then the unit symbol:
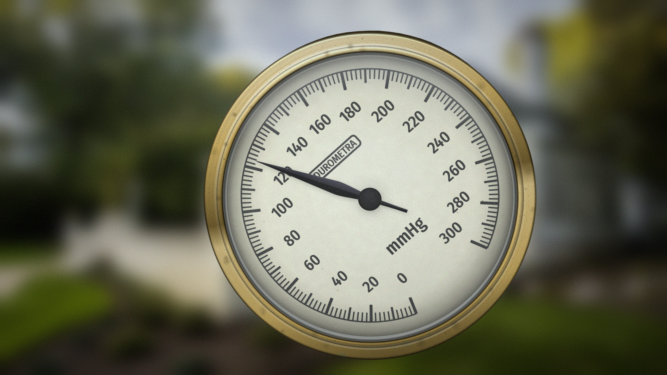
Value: 124 mmHg
